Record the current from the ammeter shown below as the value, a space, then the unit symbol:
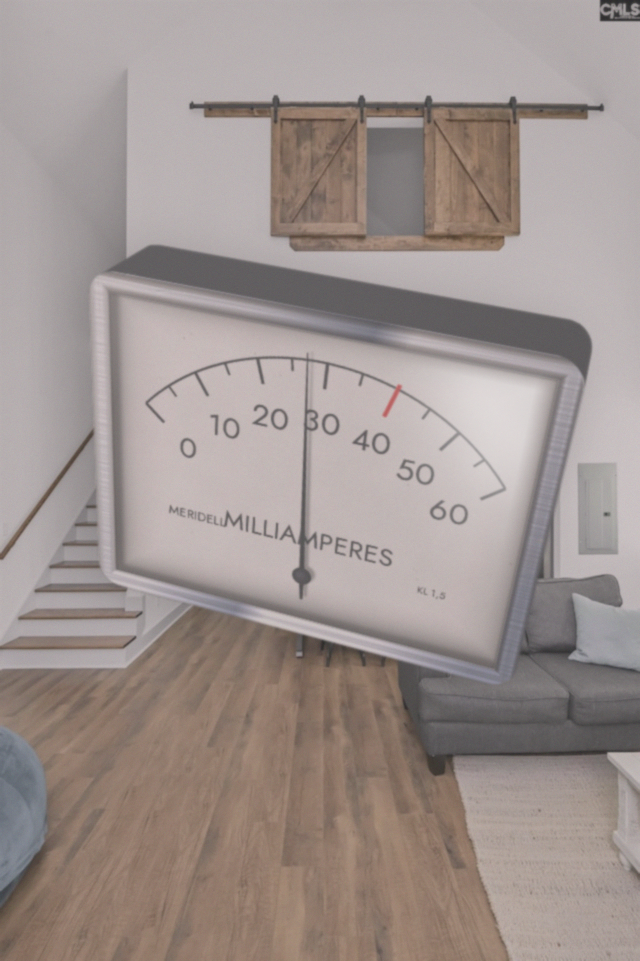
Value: 27.5 mA
